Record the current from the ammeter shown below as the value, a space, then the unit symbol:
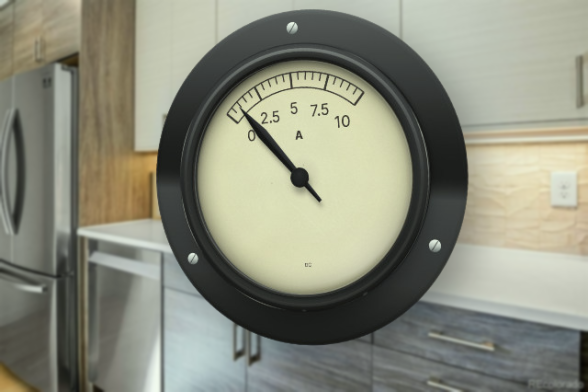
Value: 1 A
